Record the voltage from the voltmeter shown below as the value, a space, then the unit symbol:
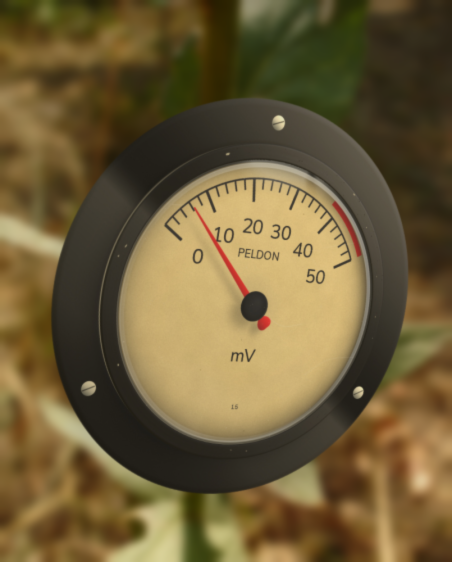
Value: 6 mV
